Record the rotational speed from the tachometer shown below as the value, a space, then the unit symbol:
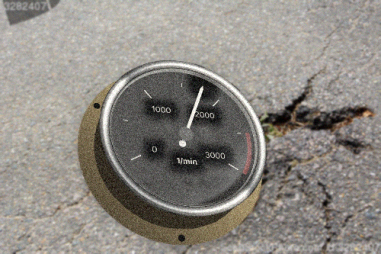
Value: 1750 rpm
